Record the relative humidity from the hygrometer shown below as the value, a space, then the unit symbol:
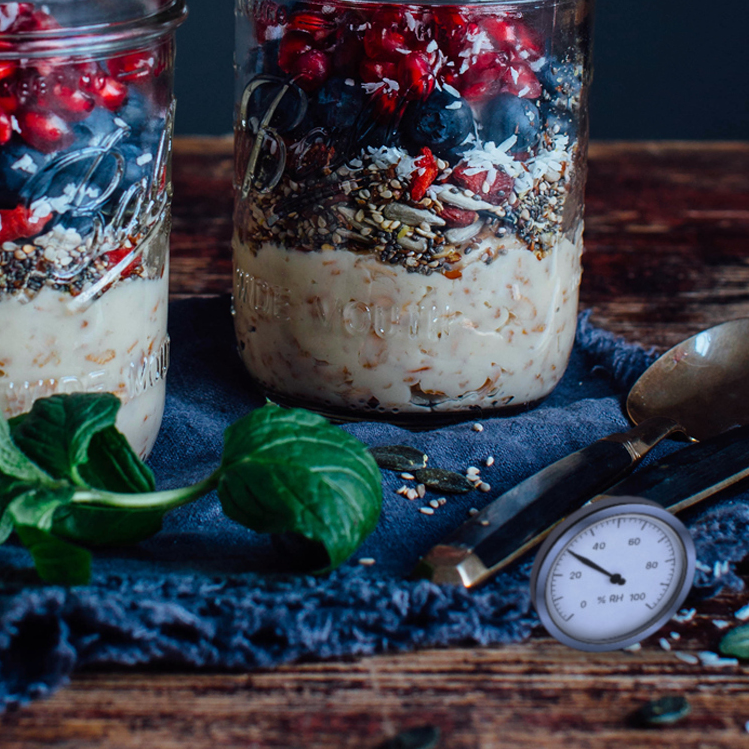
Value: 30 %
